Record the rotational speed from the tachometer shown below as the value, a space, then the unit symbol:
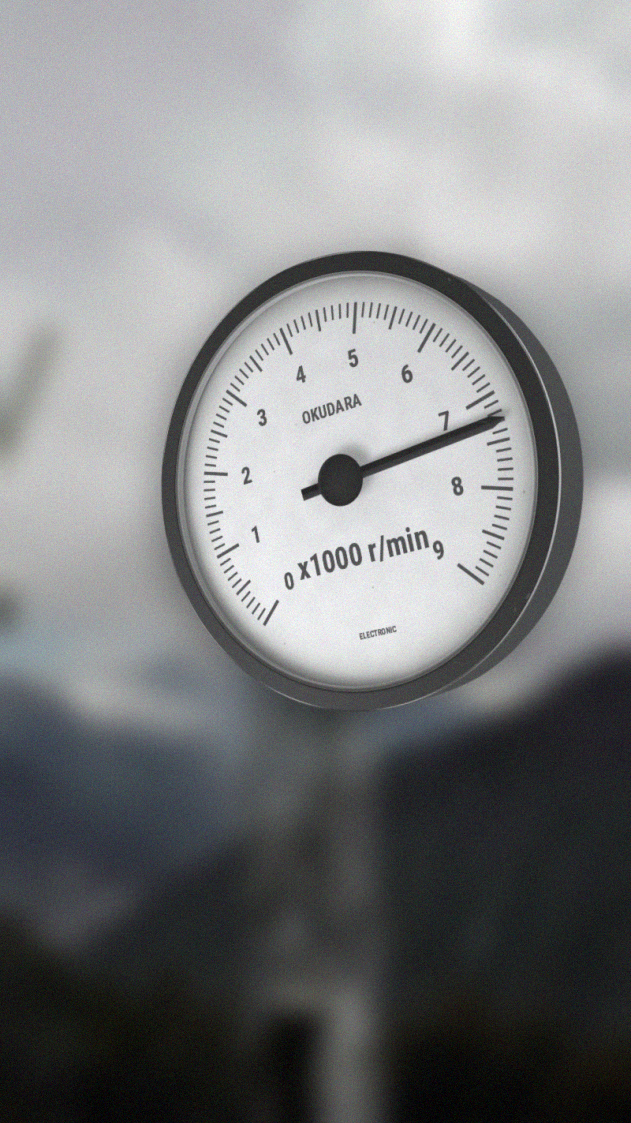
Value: 7300 rpm
